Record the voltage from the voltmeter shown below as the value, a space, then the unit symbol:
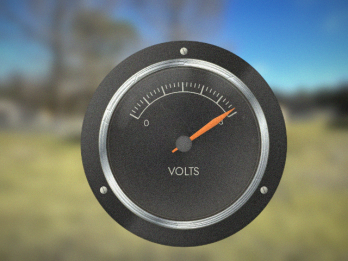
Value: 2.9 V
